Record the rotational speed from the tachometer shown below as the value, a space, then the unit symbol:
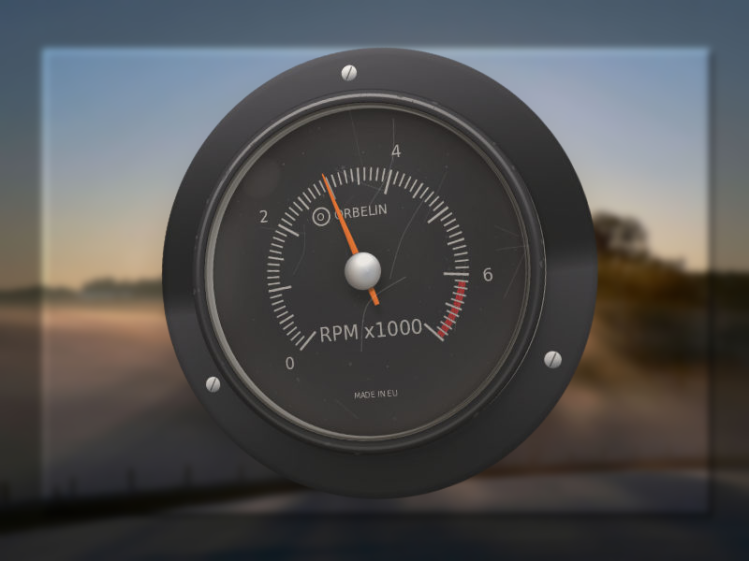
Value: 3000 rpm
